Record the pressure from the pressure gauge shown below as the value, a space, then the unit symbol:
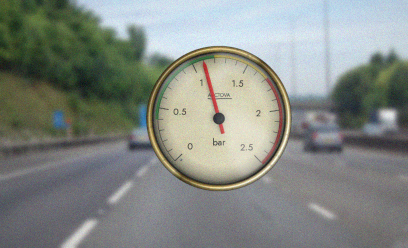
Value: 1.1 bar
